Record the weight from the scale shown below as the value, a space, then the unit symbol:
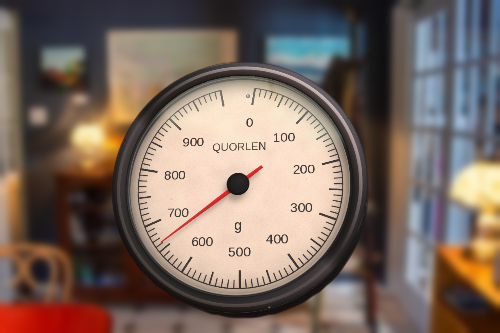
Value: 660 g
